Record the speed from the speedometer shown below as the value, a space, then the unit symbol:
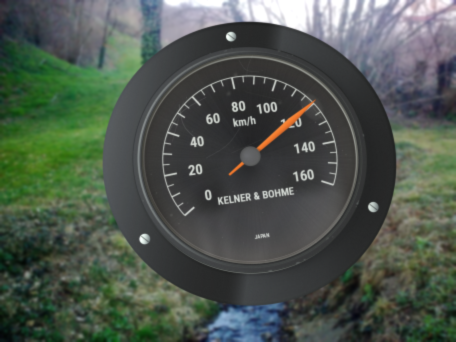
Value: 120 km/h
